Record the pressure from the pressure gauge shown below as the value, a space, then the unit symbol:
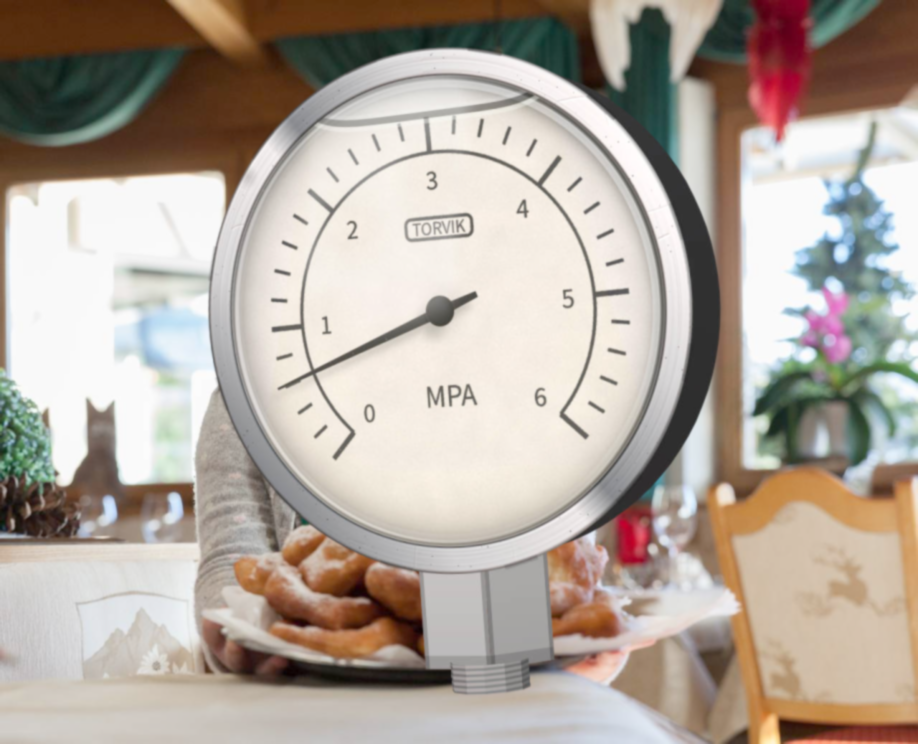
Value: 0.6 MPa
